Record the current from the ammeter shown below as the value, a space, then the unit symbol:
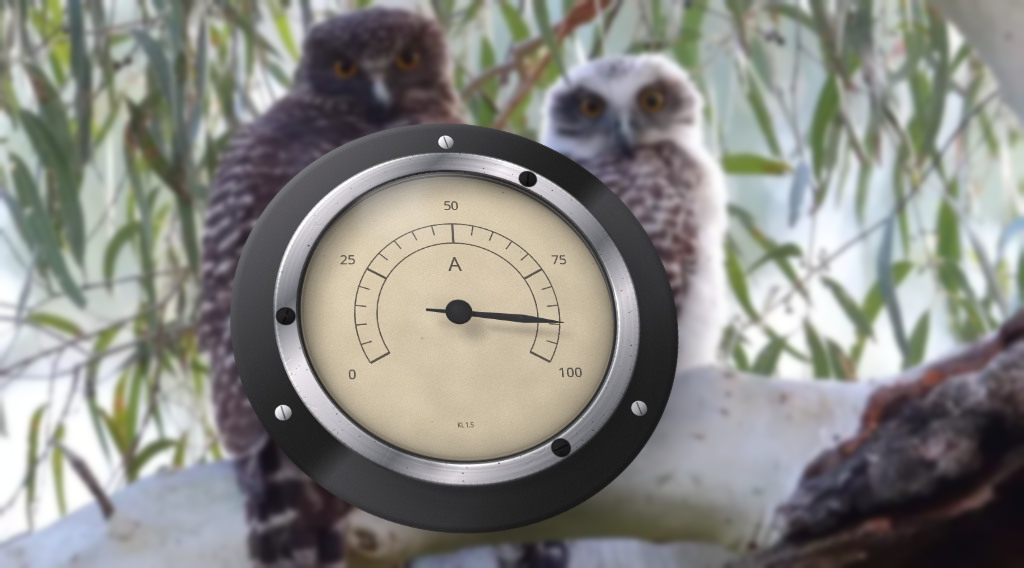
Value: 90 A
